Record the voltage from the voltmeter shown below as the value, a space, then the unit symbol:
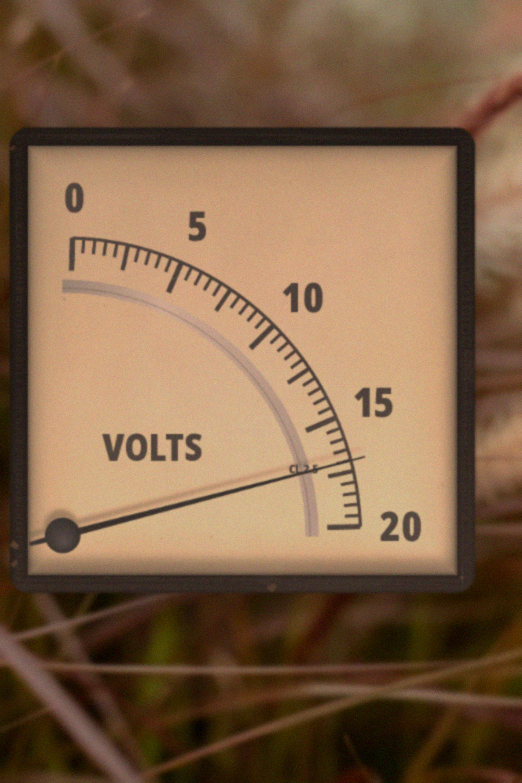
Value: 17 V
